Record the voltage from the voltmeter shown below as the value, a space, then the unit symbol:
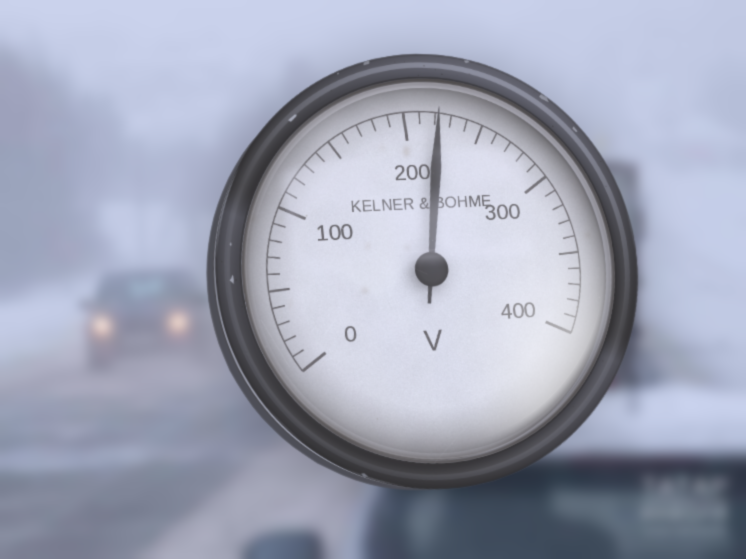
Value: 220 V
